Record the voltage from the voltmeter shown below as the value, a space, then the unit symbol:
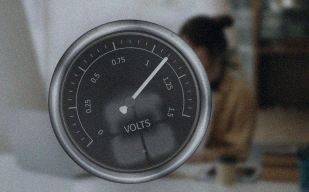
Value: 1.1 V
